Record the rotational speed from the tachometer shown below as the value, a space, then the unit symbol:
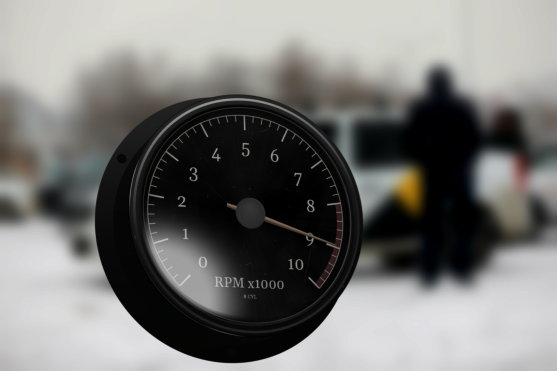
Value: 9000 rpm
